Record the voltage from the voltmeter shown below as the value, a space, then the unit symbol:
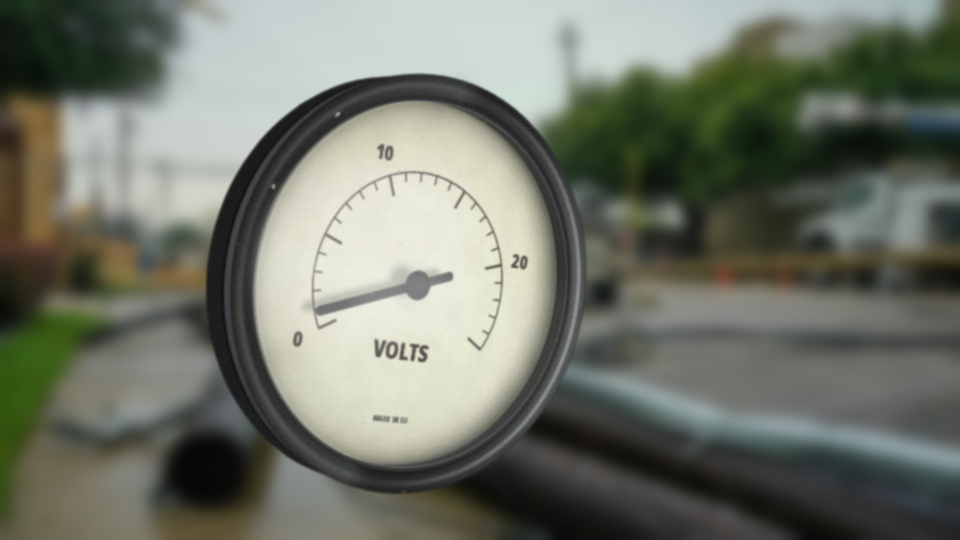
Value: 1 V
